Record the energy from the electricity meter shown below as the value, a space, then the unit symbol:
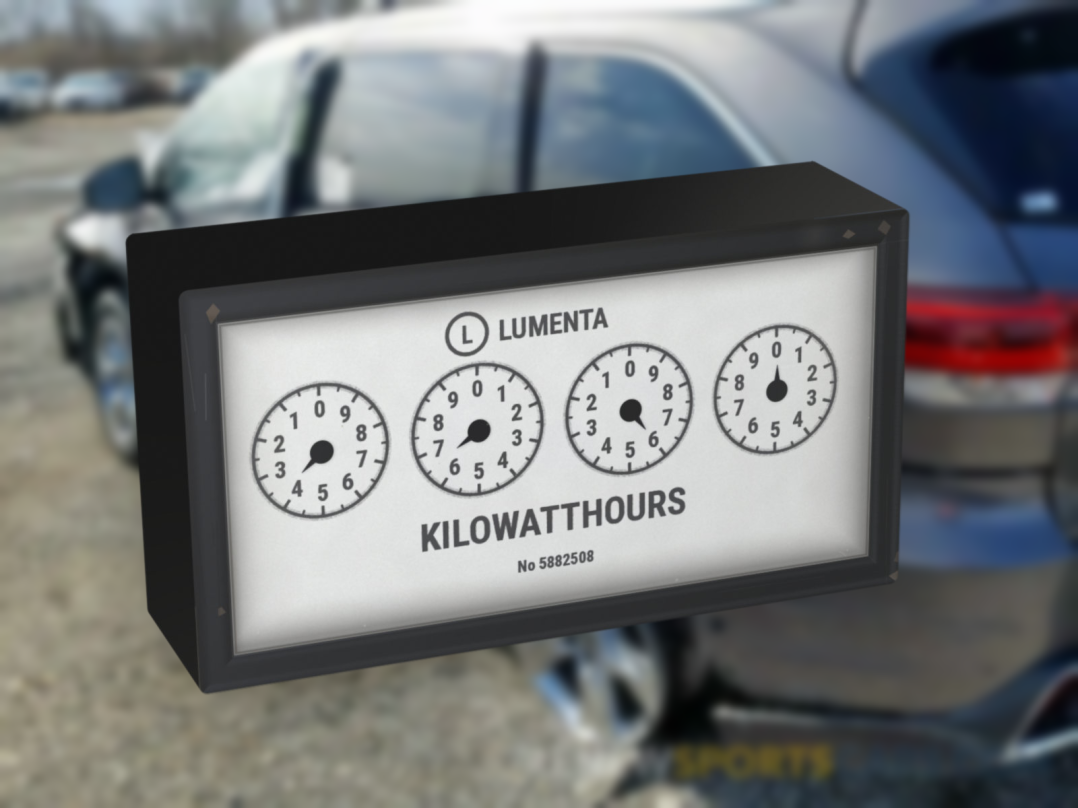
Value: 3660 kWh
